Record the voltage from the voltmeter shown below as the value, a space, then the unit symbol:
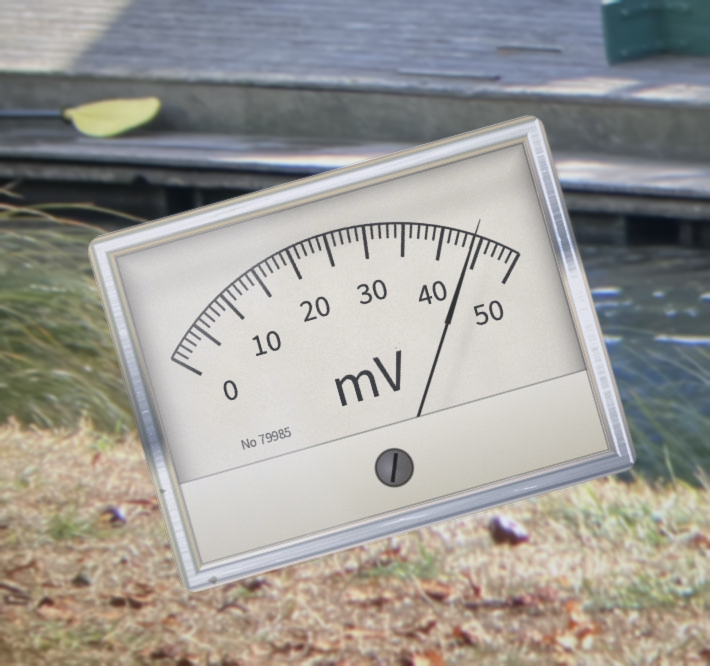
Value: 44 mV
